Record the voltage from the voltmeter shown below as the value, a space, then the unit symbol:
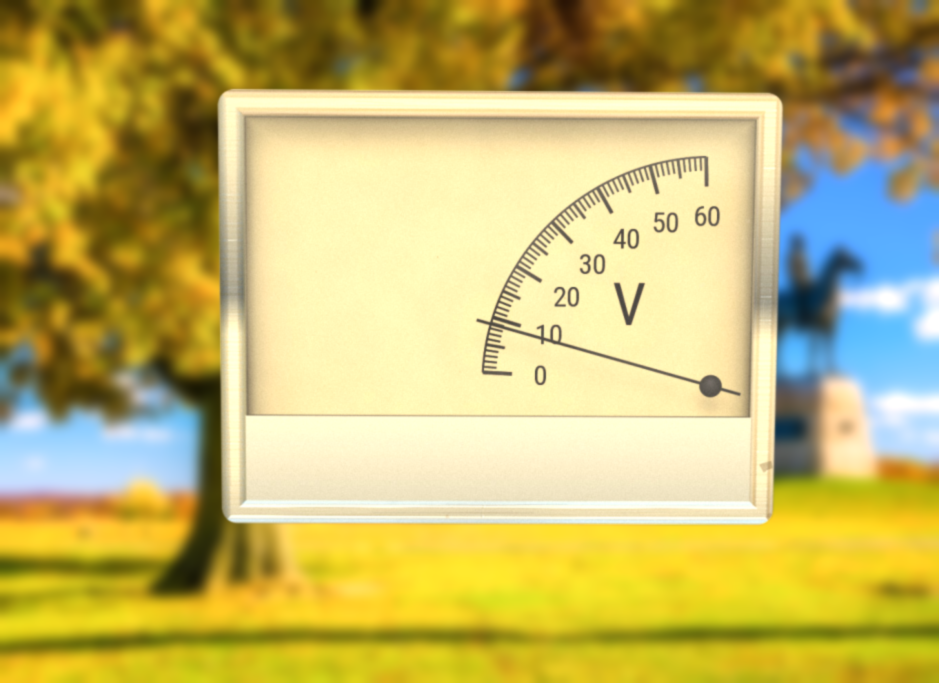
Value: 9 V
